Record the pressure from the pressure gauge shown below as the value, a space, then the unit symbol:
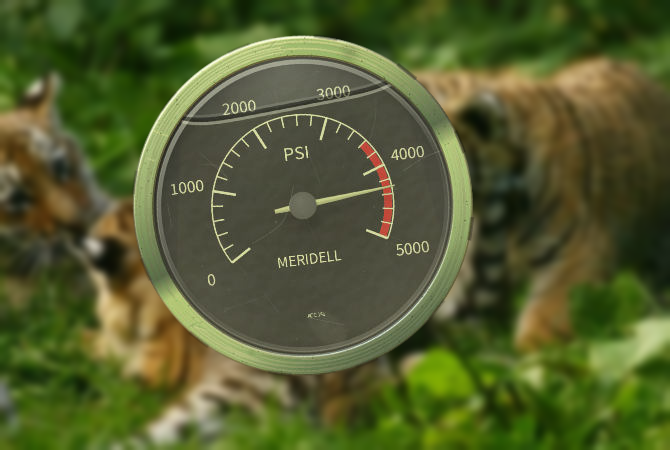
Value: 4300 psi
